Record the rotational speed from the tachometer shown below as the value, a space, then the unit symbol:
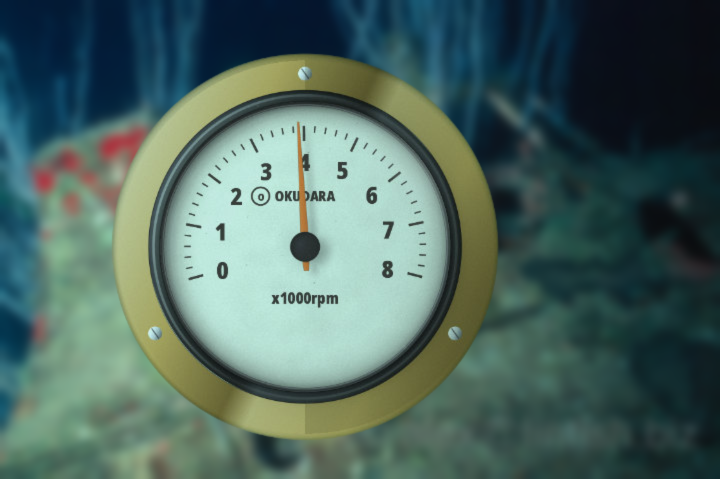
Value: 3900 rpm
